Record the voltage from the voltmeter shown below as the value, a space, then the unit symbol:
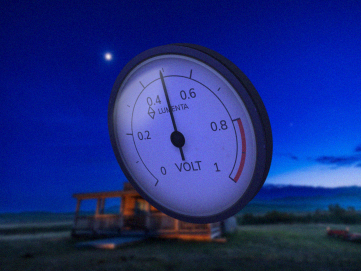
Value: 0.5 V
